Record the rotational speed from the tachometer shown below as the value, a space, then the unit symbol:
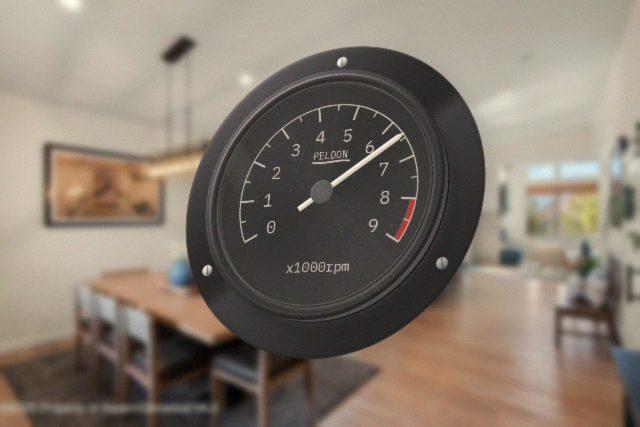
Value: 6500 rpm
